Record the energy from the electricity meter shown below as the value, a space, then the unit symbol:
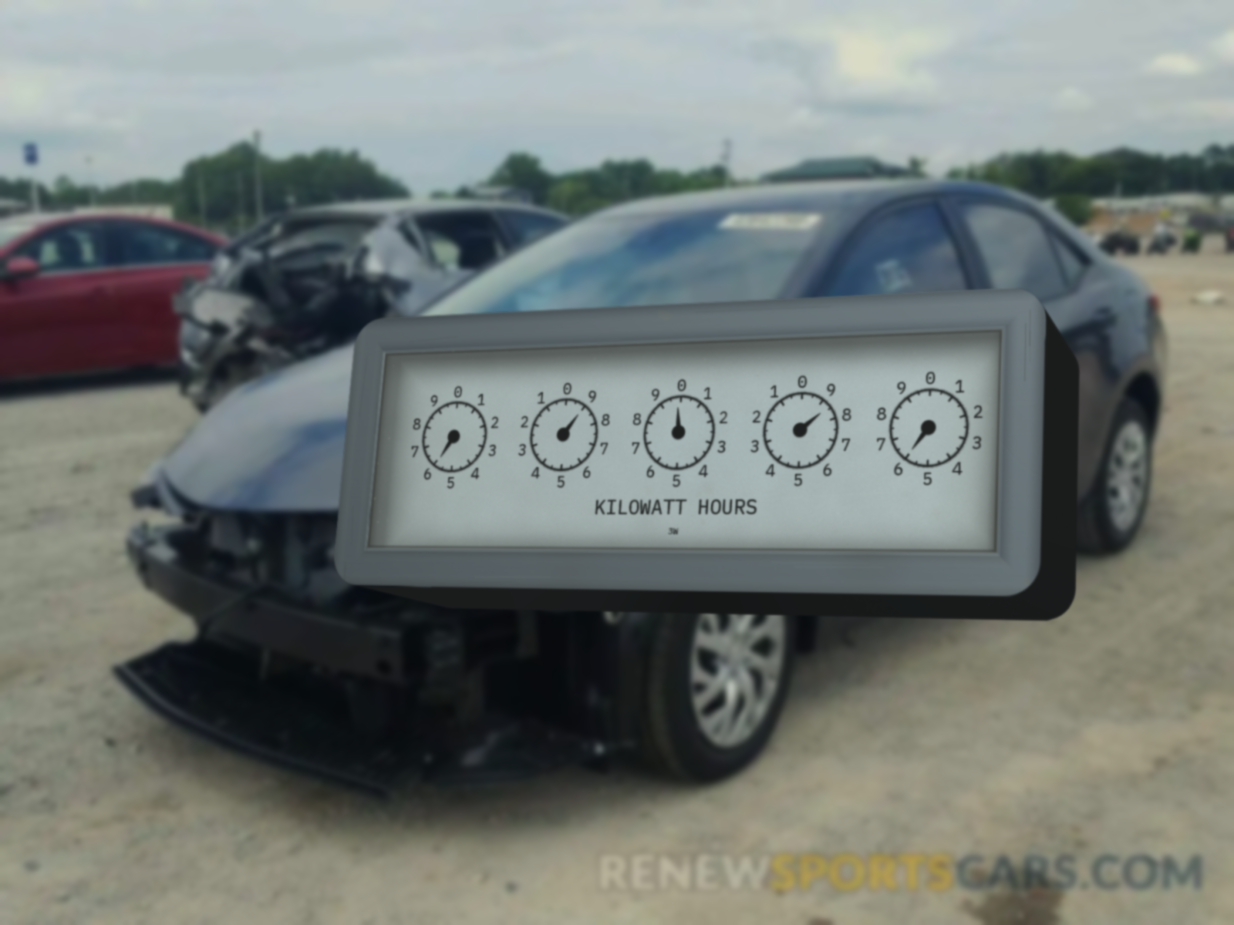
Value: 58986 kWh
